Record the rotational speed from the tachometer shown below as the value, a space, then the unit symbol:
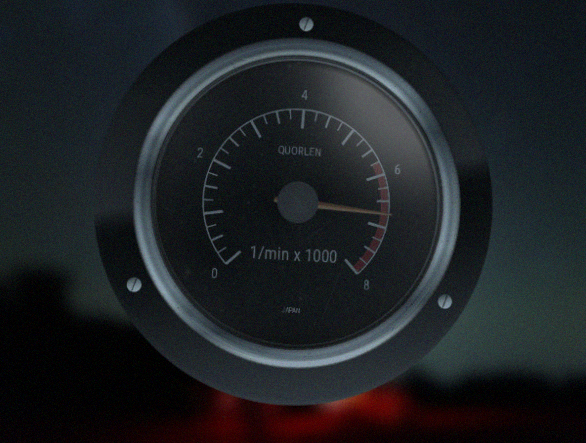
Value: 6750 rpm
